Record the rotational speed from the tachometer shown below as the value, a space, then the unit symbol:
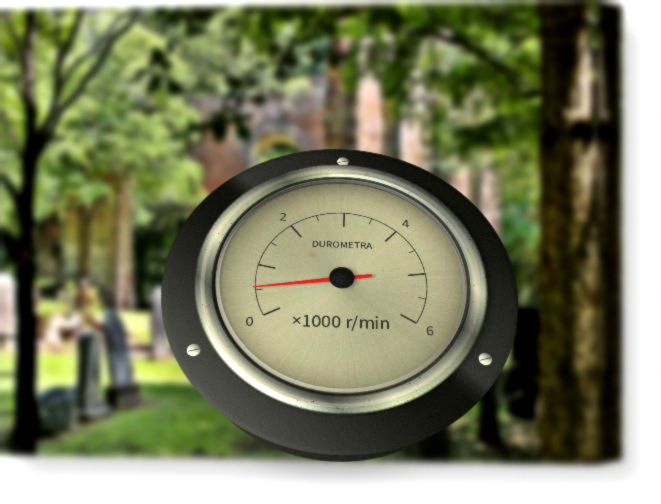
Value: 500 rpm
